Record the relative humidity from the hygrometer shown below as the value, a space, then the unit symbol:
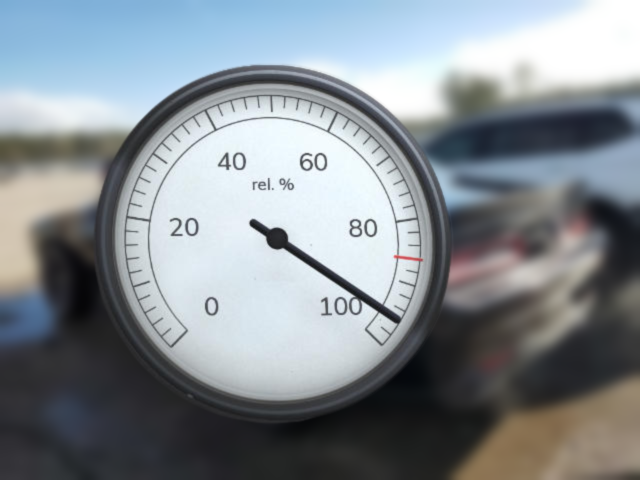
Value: 96 %
